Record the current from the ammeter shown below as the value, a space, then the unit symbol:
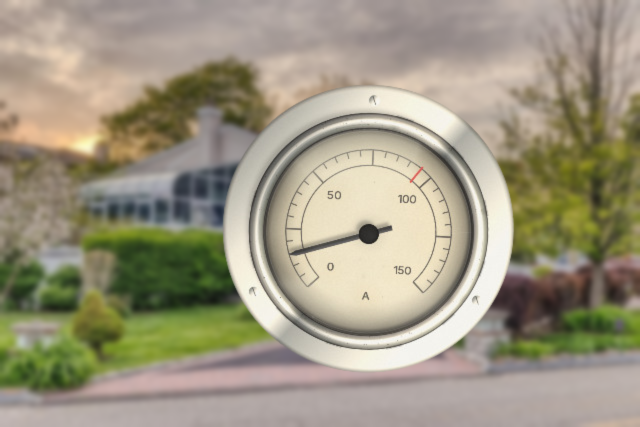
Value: 15 A
